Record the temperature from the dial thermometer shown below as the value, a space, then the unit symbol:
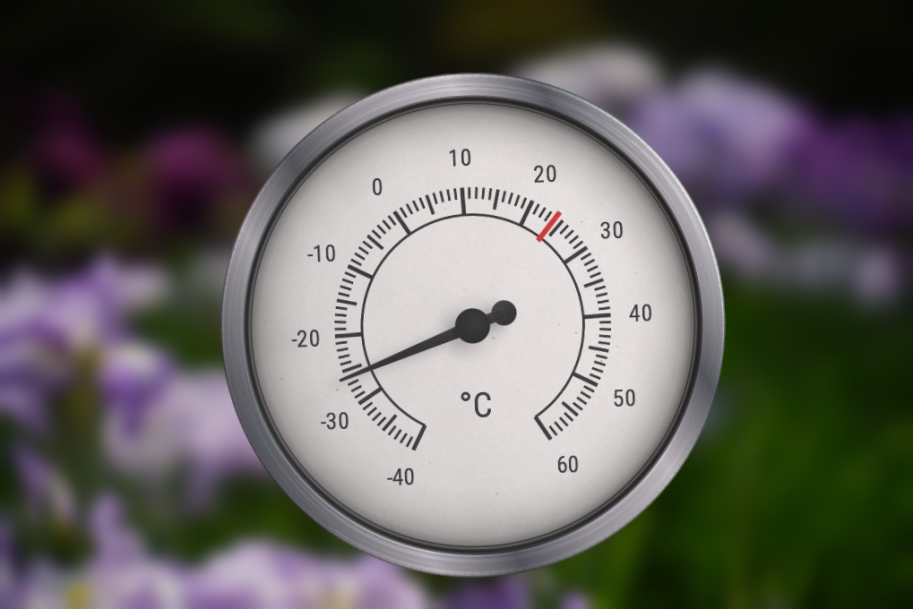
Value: -26 °C
